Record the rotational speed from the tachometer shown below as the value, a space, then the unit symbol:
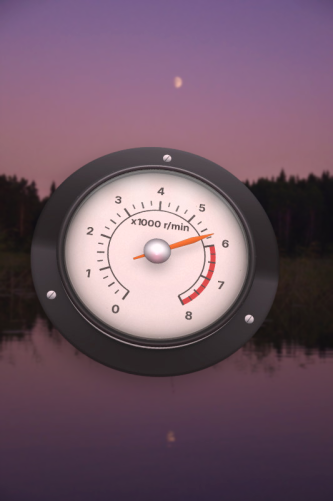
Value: 5750 rpm
